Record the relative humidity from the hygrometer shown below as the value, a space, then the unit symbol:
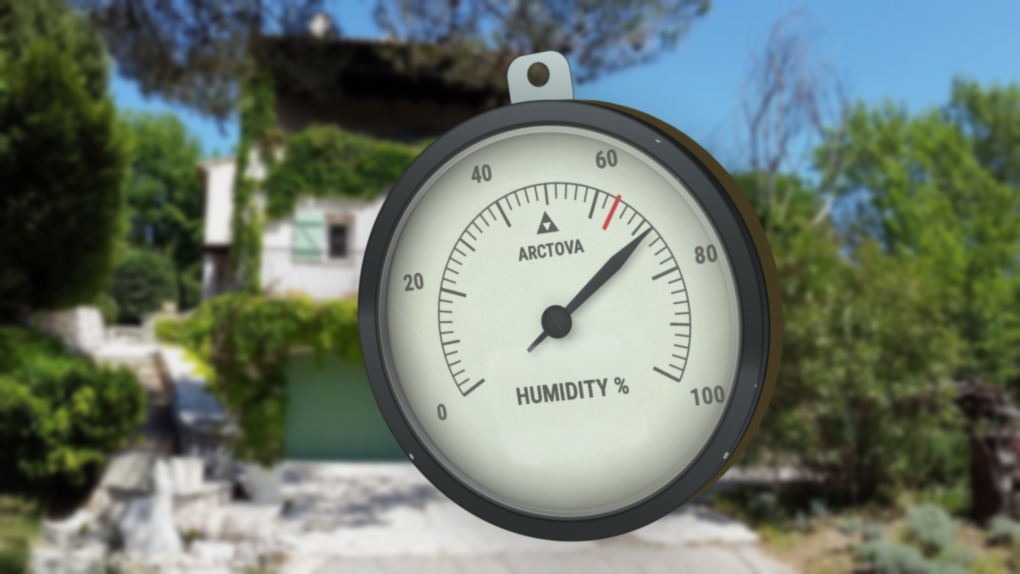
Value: 72 %
